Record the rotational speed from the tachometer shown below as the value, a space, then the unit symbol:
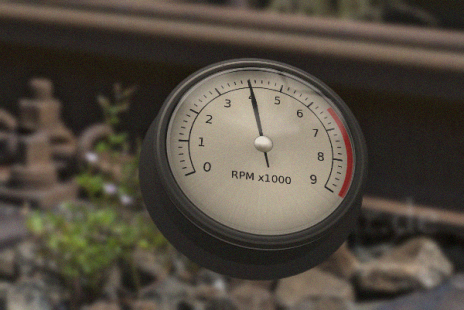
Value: 4000 rpm
